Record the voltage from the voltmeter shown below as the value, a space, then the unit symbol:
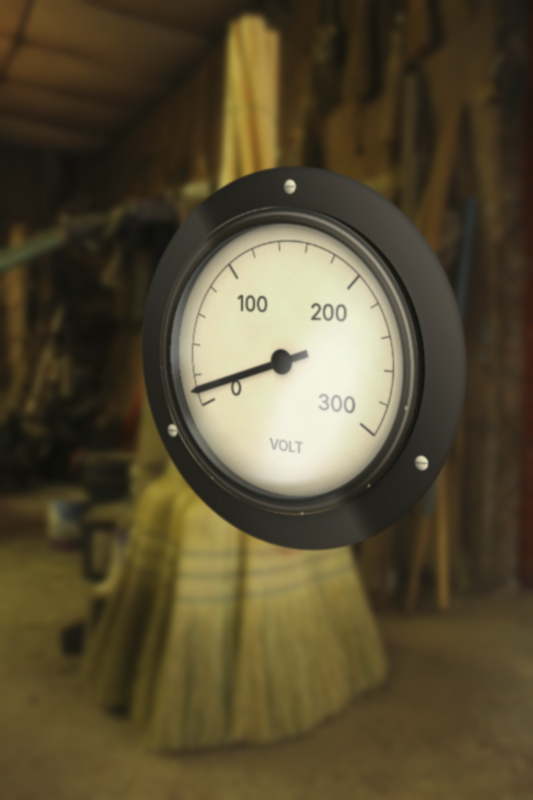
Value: 10 V
